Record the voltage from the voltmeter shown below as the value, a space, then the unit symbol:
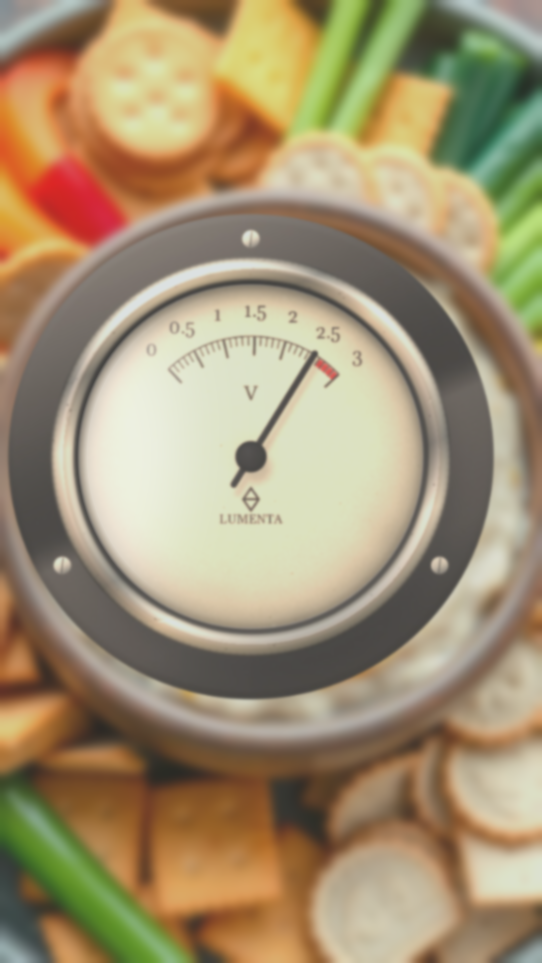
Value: 2.5 V
